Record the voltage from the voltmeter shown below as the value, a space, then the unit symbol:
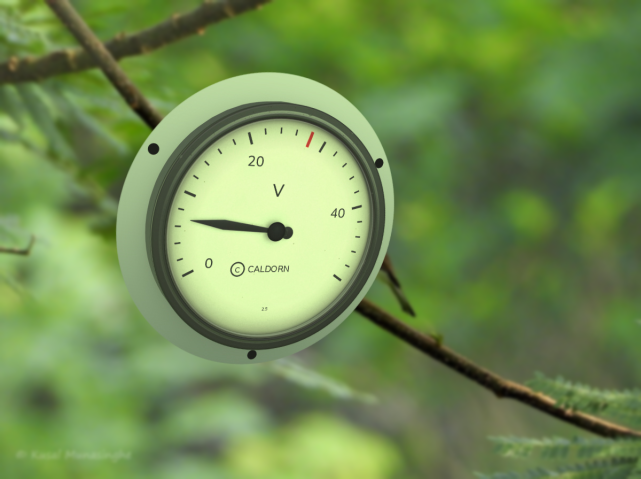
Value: 7 V
